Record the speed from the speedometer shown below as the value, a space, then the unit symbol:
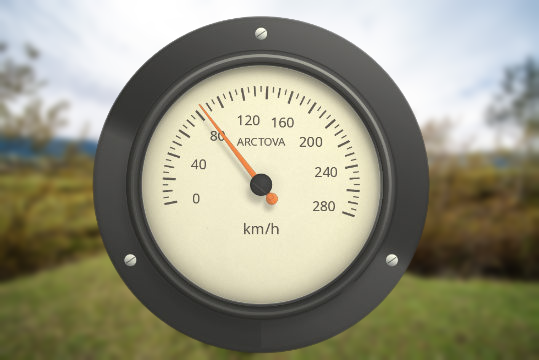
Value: 85 km/h
